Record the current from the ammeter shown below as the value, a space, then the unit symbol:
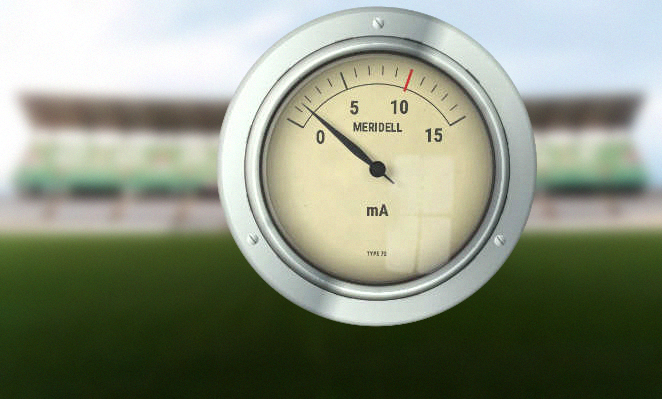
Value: 1.5 mA
